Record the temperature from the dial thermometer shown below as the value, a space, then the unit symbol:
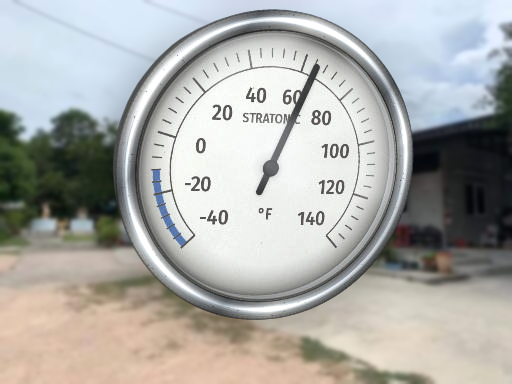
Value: 64 °F
